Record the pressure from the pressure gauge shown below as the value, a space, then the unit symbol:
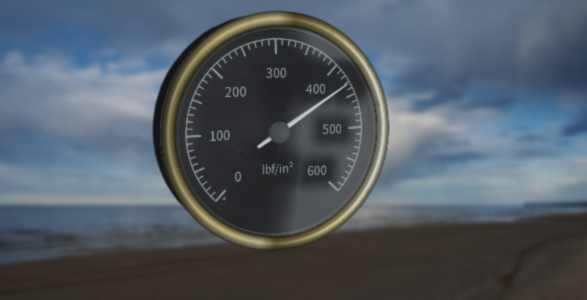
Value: 430 psi
